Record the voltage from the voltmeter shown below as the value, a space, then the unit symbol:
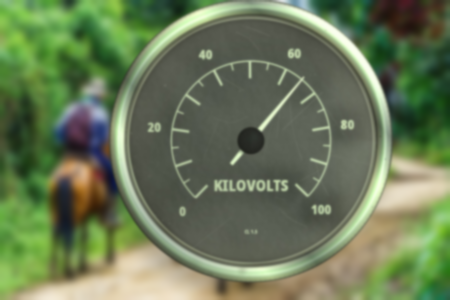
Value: 65 kV
